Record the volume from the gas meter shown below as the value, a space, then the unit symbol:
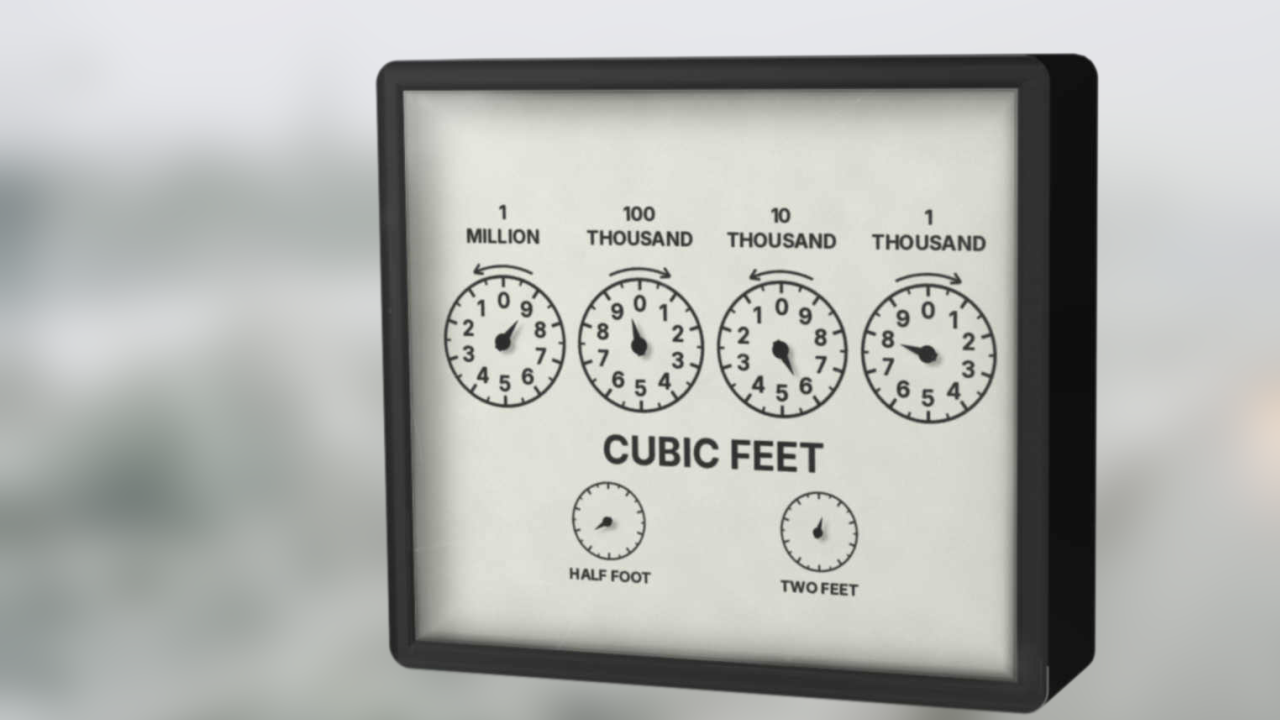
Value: 895800 ft³
